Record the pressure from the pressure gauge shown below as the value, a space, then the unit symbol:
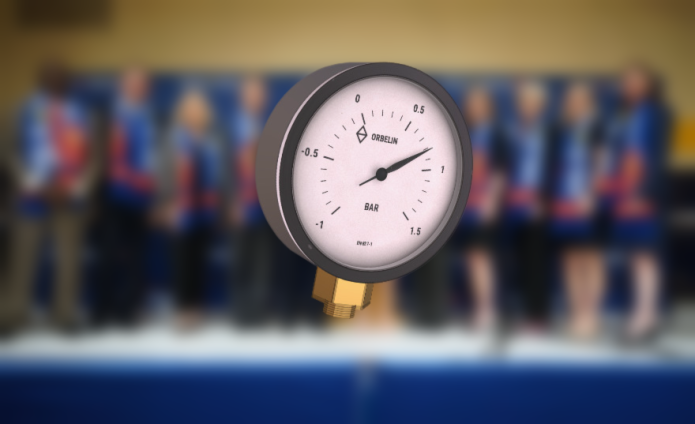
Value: 0.8 bar
